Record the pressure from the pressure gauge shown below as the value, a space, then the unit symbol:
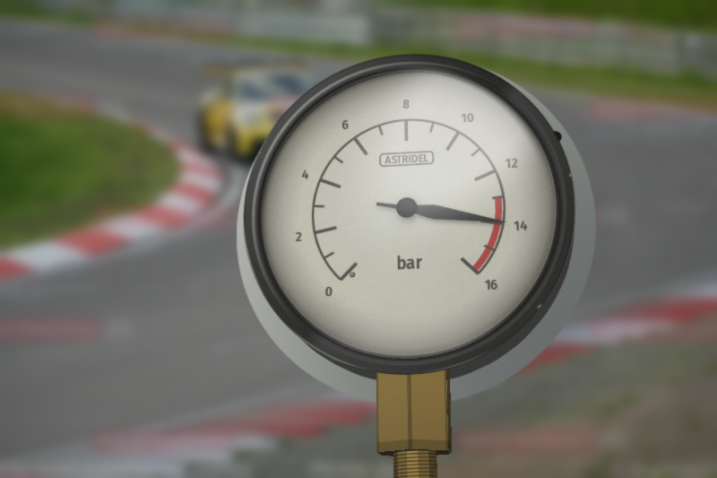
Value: 14 bar
